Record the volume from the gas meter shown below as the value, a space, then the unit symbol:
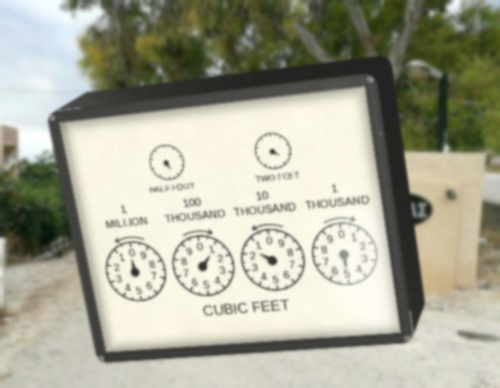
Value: 11500 ft³
